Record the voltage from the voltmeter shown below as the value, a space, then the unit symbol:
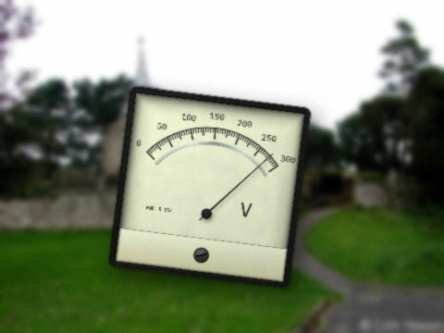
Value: 275 V
